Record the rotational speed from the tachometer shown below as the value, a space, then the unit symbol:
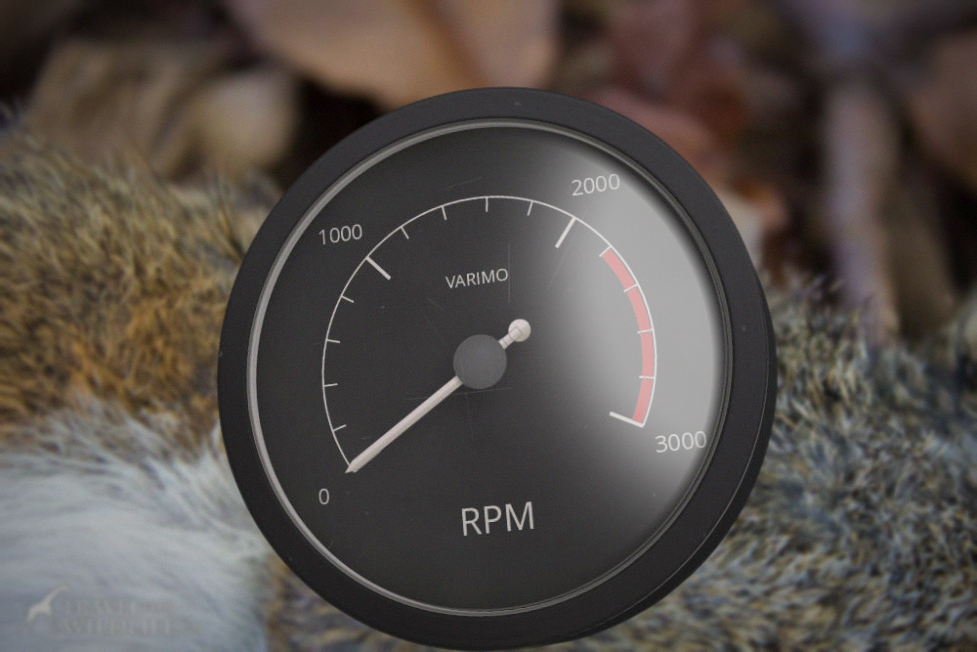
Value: 0 rpm
